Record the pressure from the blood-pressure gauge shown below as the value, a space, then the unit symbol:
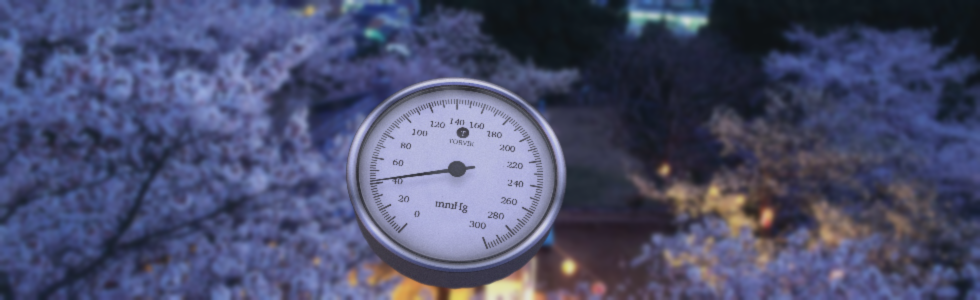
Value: 40 mmHg
